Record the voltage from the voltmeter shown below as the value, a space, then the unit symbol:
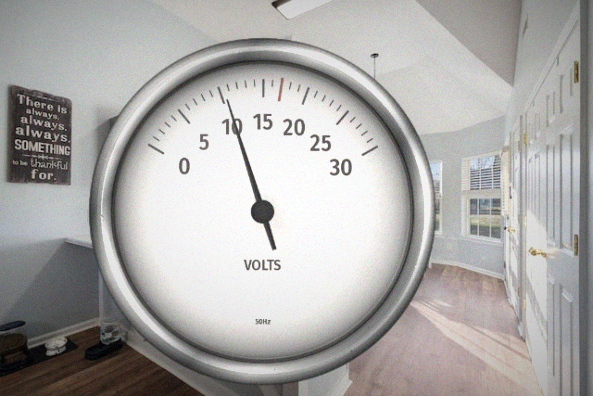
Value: 10.5 V
